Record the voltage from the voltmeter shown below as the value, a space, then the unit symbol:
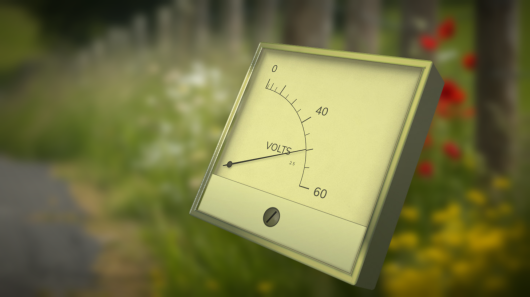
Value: 50 V
